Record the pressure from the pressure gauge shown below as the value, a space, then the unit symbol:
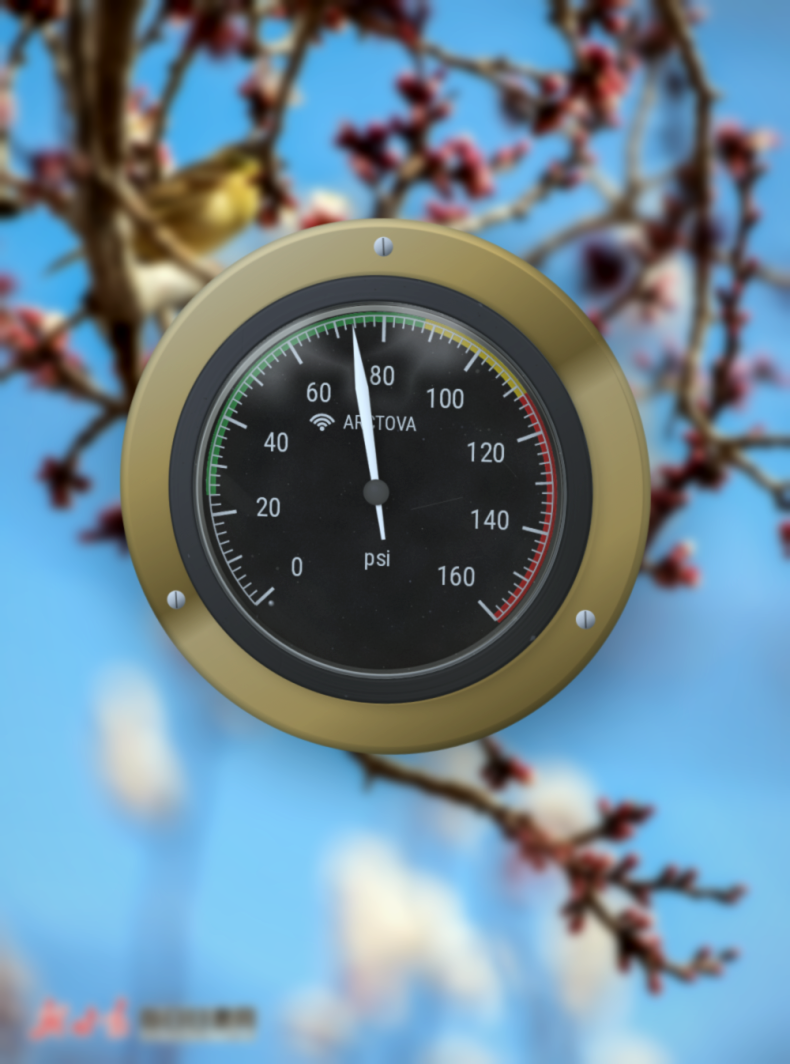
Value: 74 psi
